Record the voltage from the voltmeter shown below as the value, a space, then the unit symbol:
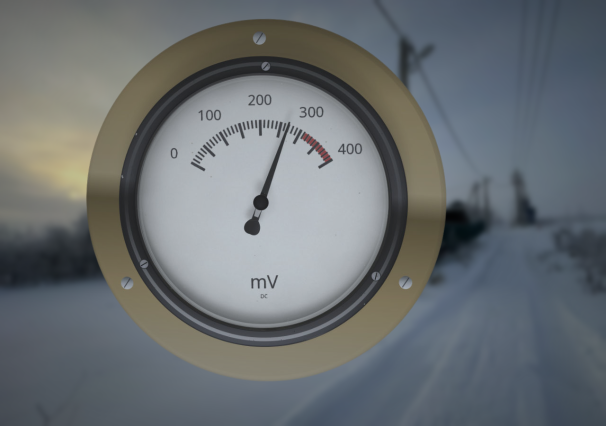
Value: 270 mV
